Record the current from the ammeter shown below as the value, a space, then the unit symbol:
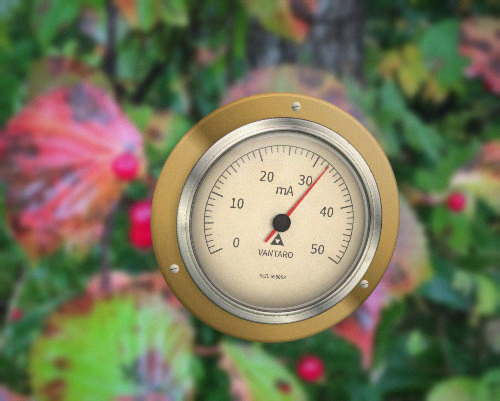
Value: 32 mA
